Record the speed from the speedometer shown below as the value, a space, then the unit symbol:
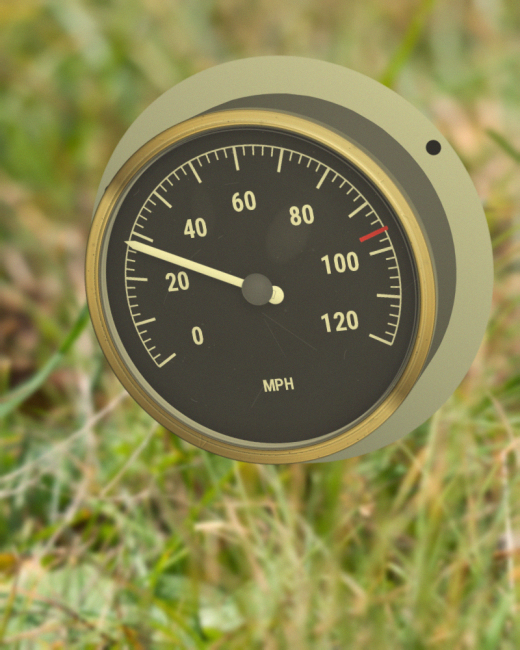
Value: 28 mph
